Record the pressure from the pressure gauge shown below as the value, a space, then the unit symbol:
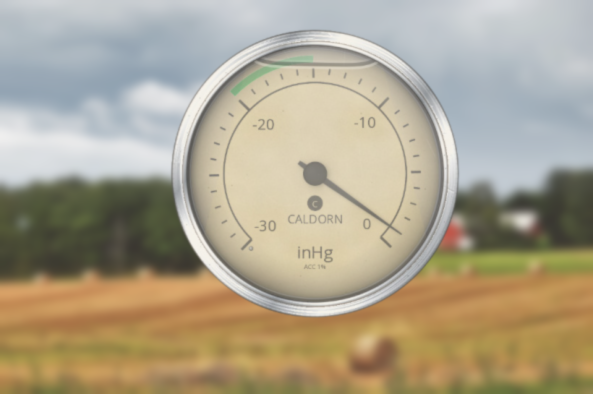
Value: -1 inHg
